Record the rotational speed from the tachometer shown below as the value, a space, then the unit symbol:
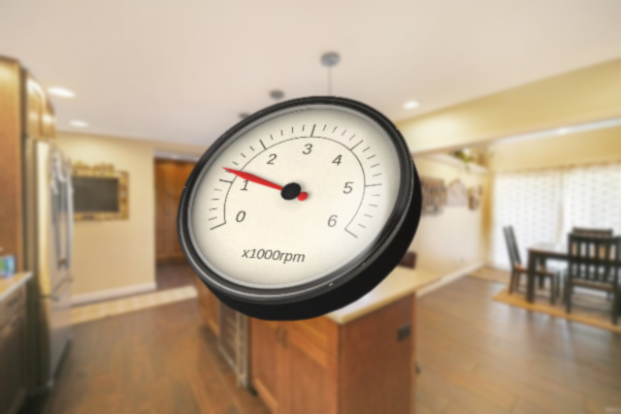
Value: 1200 rpm
